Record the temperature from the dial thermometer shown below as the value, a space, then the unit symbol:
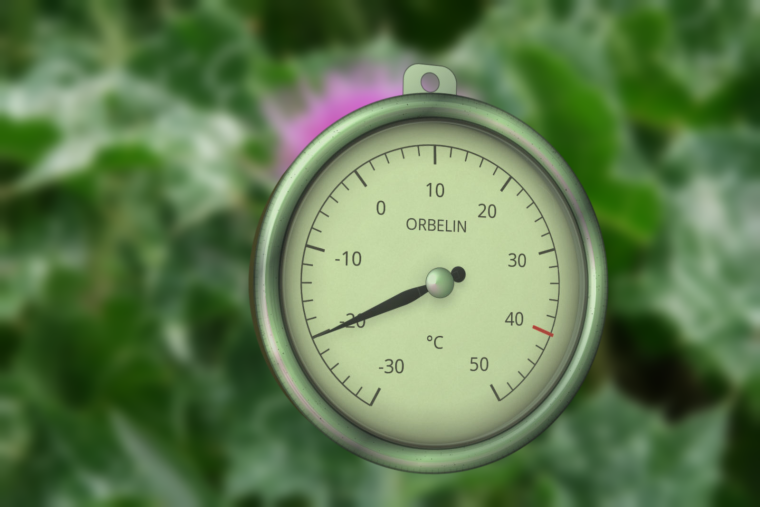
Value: -20 °C
